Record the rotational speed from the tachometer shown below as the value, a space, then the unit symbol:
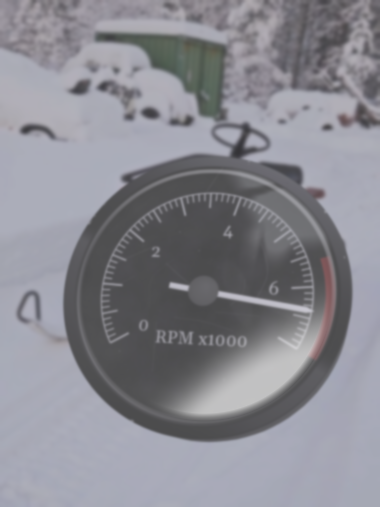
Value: 6400 rpm
